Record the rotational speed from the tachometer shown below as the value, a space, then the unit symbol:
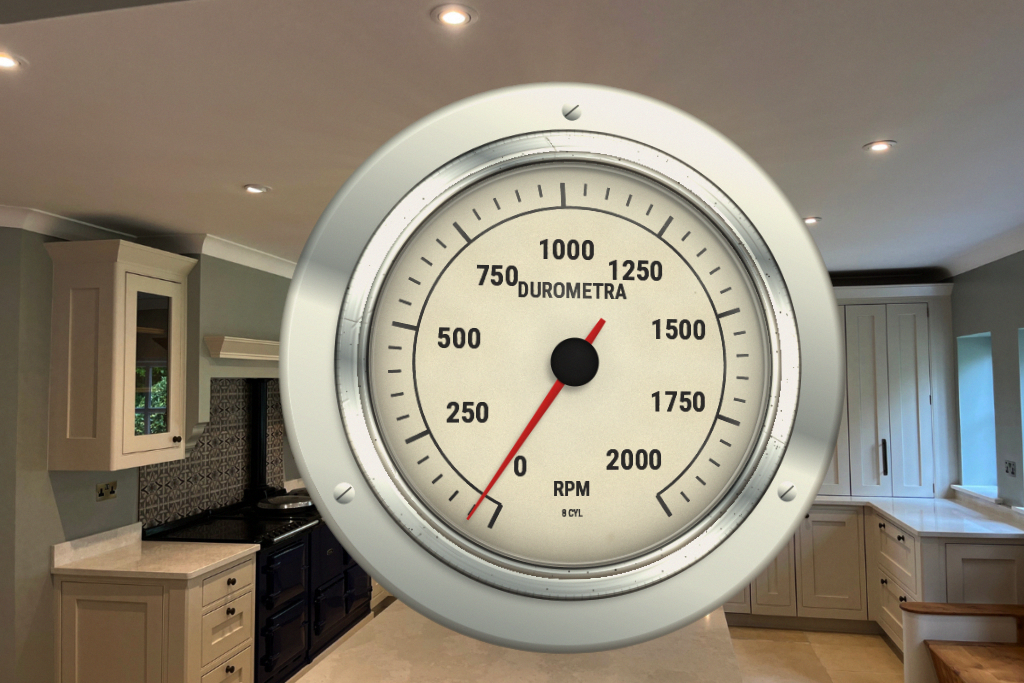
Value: 50 rpm
